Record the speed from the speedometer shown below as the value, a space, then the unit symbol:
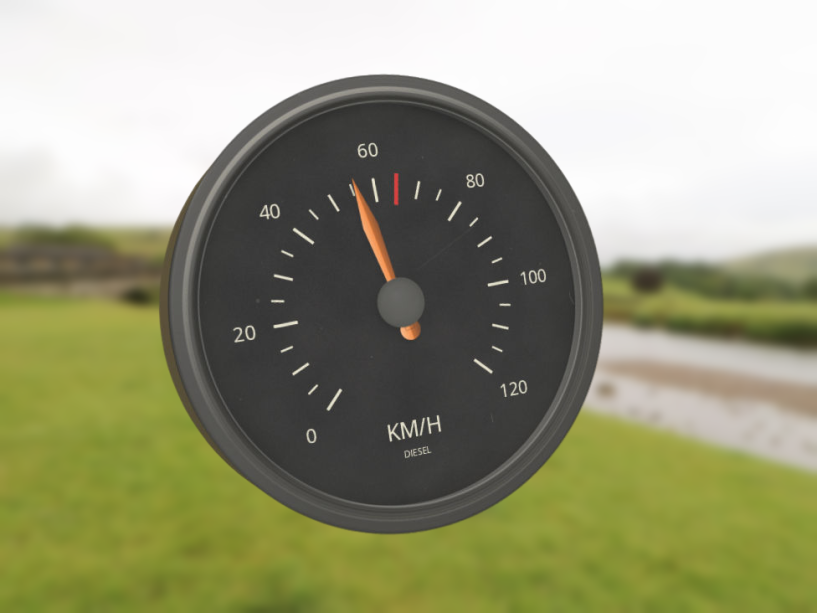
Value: 55 km/h
